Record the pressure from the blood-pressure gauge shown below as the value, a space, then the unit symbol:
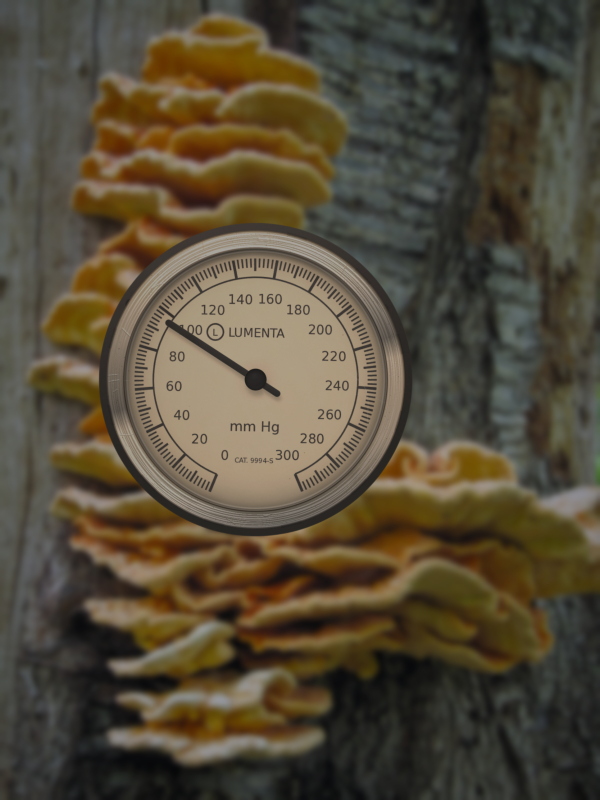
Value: 96 mmHg
